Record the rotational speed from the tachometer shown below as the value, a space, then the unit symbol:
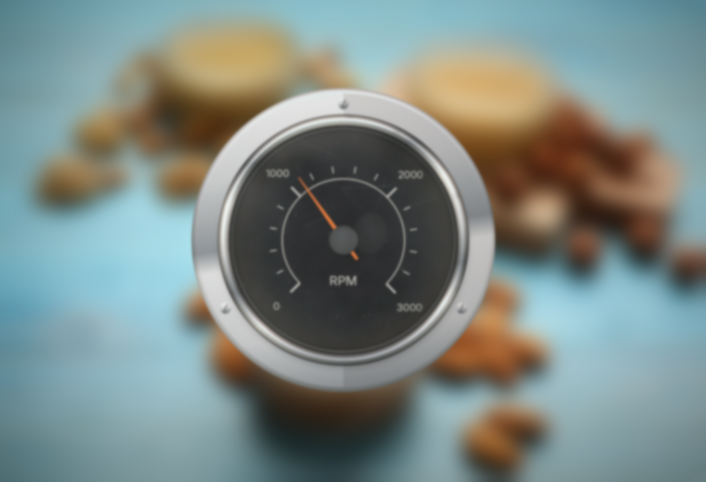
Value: 1100 rpm
